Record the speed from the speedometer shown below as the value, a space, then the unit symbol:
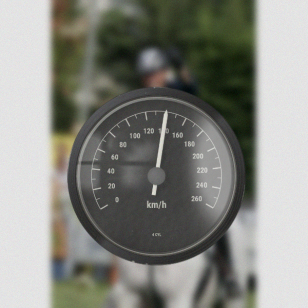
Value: 140 km/h
